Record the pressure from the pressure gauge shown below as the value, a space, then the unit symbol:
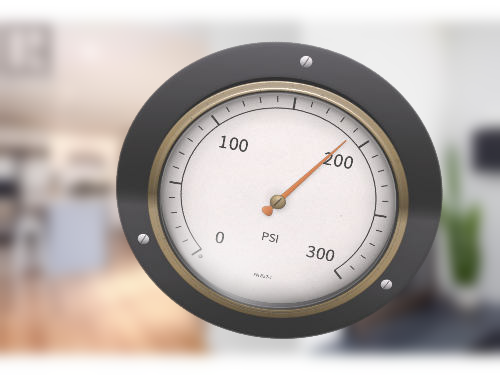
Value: 190 psi
